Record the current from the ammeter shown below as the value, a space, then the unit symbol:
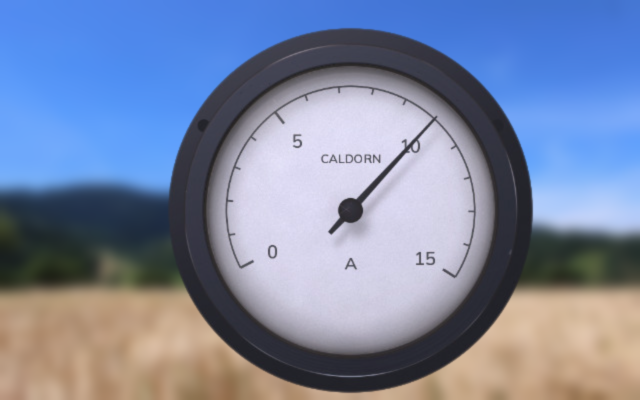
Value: 10 A
